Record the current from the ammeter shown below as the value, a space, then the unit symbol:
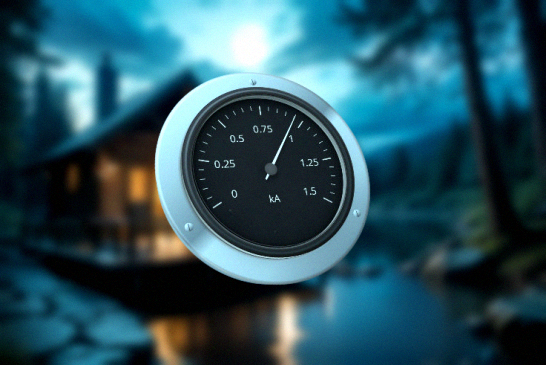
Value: 0.95 kA
